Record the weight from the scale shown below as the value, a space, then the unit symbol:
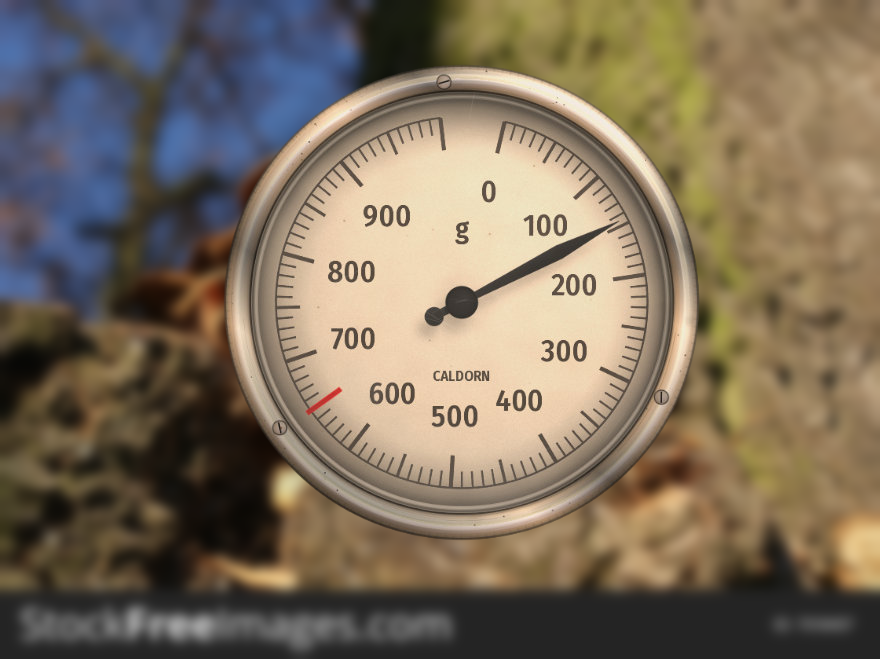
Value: 145 g
